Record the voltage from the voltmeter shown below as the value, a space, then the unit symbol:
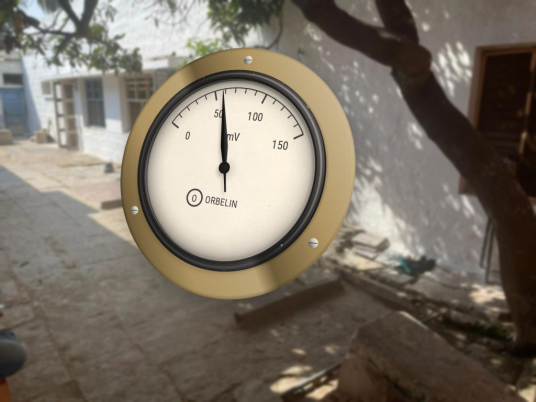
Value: 60 mV
